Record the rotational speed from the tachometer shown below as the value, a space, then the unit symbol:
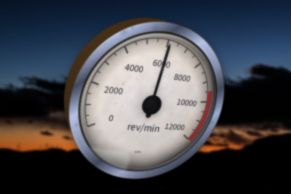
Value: 6000 rpm
